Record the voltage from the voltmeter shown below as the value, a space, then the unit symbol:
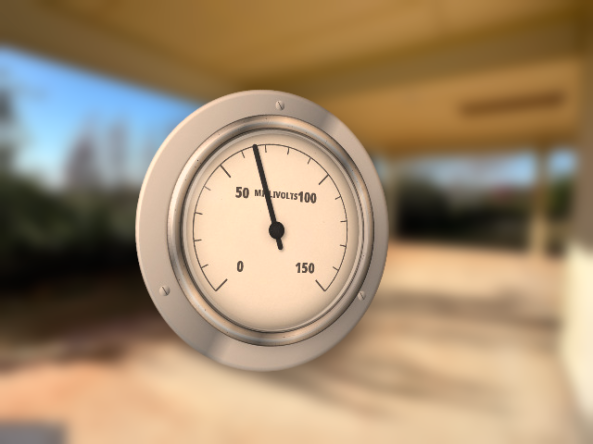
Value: 65 mV
